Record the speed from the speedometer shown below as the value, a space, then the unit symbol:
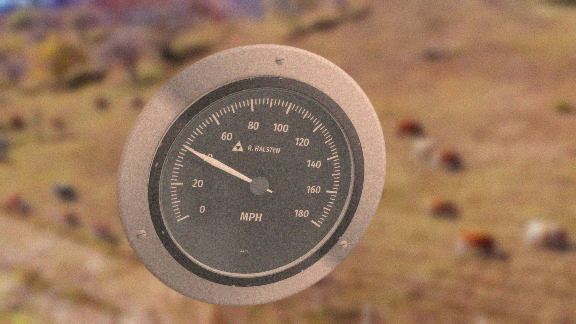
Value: 40 mph
